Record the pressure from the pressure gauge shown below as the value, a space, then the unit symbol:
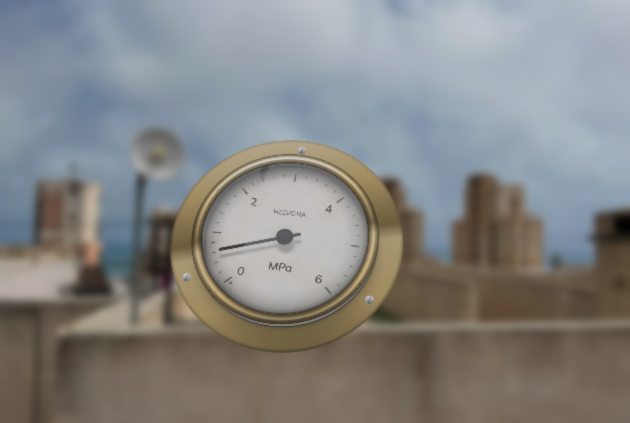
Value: 0.6 MPa
